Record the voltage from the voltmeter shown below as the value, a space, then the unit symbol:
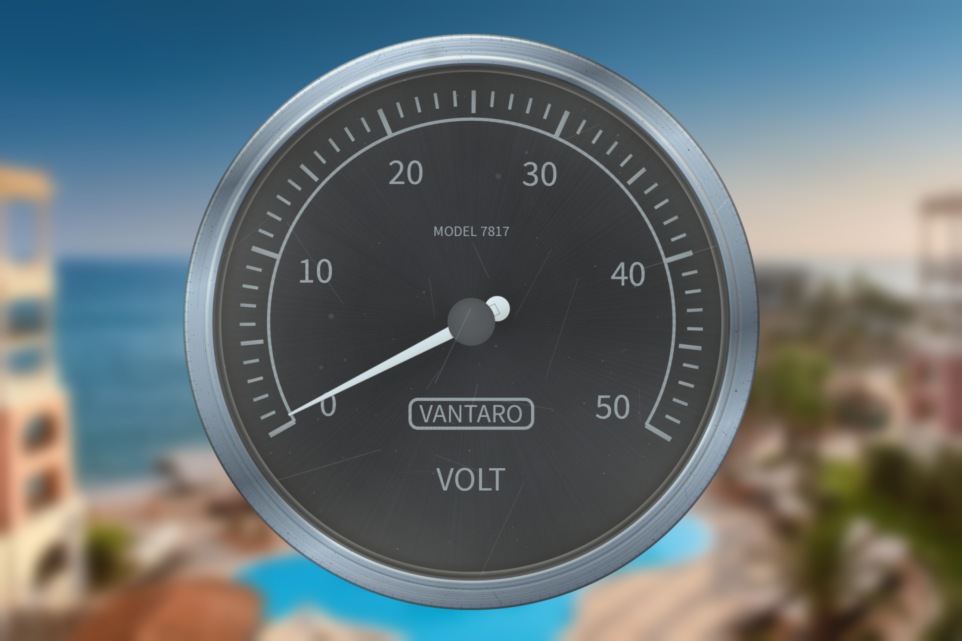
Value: 0.5 V
